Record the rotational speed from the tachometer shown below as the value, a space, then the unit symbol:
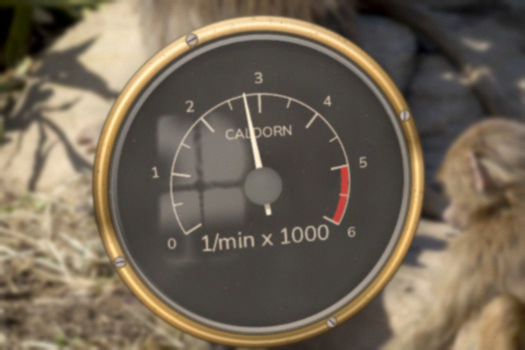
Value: 2750 rpm
